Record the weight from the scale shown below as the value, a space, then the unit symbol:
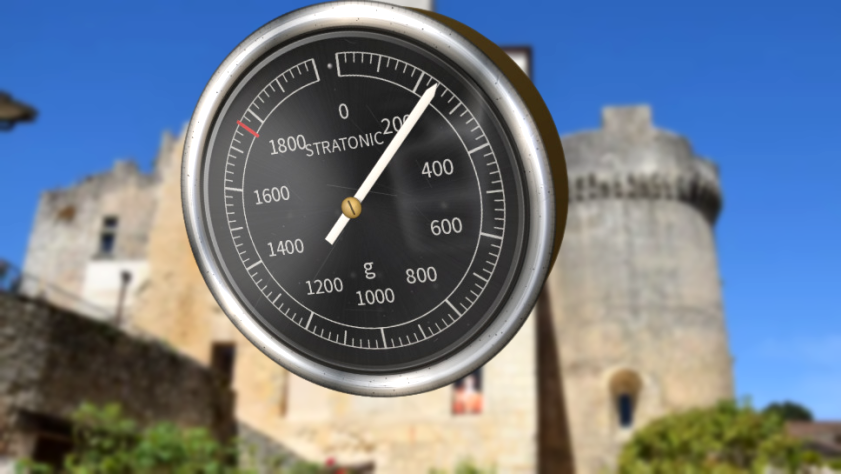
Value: 240 g
